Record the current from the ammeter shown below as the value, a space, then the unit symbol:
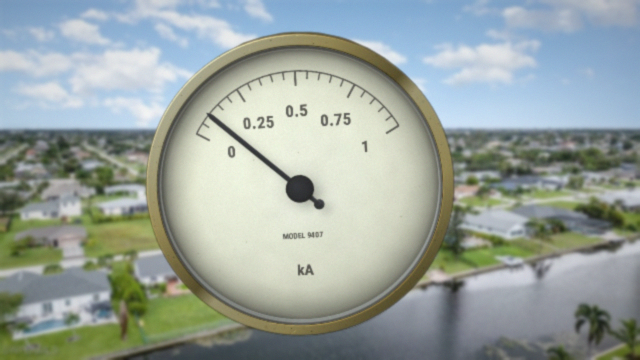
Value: 0.1 kA
